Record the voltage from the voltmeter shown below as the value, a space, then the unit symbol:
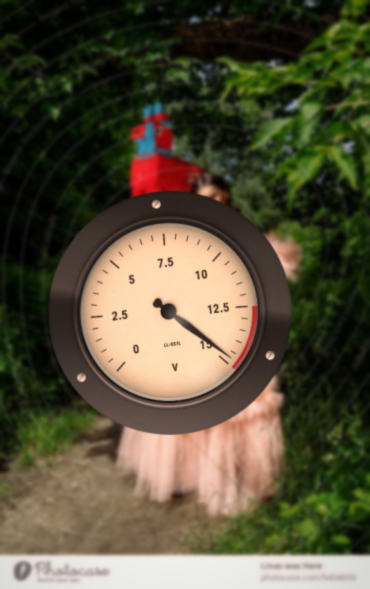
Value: 14.75 V
